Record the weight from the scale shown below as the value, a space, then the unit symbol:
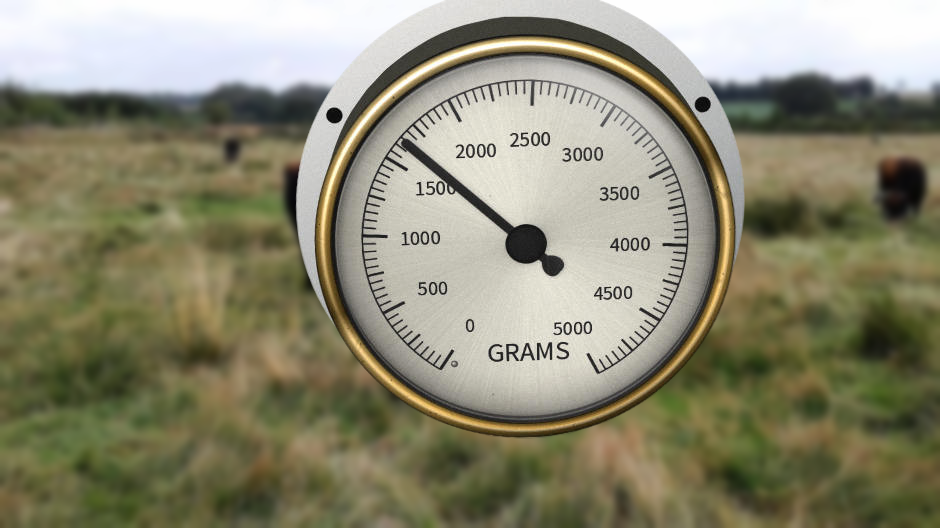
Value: 1650 g
